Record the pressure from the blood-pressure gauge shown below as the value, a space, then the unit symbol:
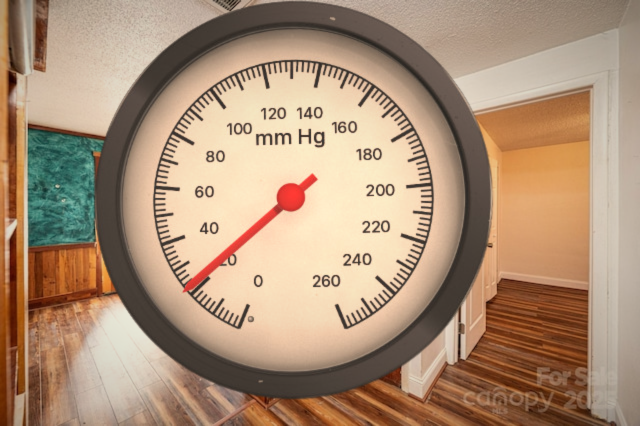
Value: 22 mmHg
